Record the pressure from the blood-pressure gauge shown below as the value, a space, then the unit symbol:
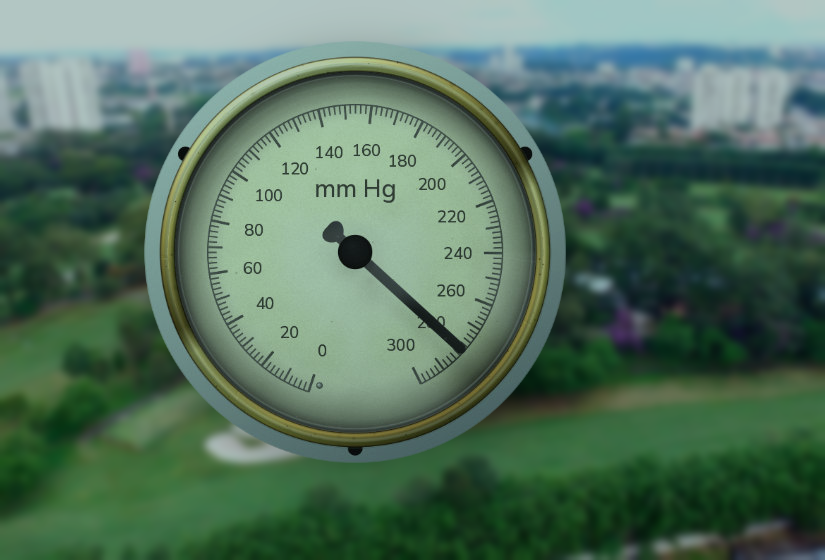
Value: 280 mmHg
